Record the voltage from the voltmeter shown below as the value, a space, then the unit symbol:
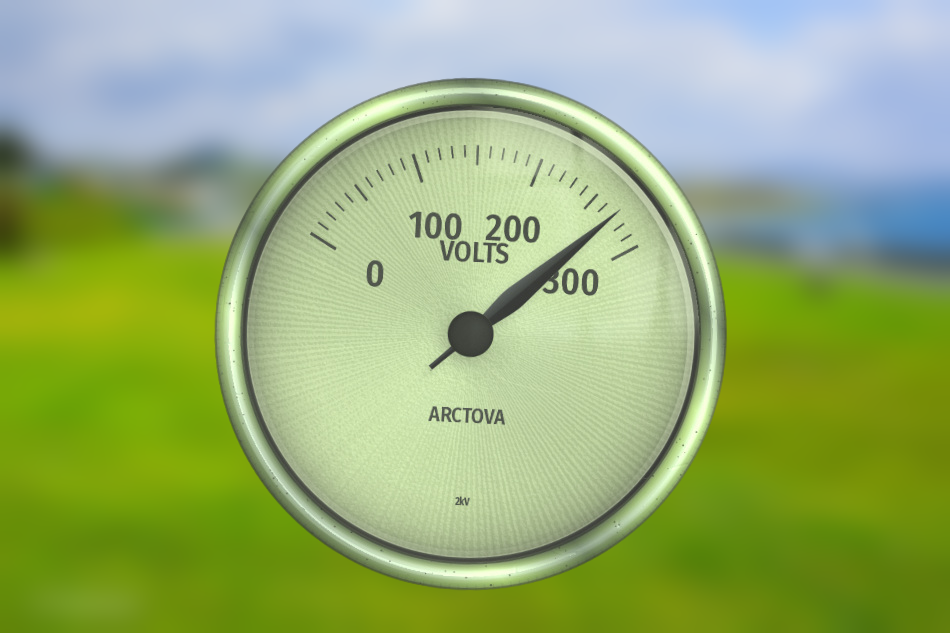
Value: 270 V
